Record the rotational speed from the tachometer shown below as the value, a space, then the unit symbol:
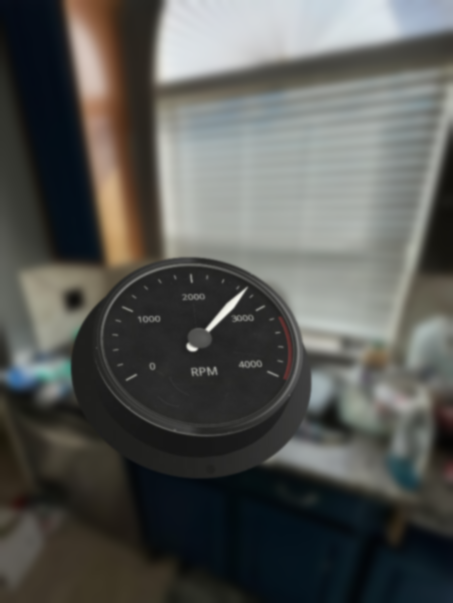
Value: 2700 rpm
